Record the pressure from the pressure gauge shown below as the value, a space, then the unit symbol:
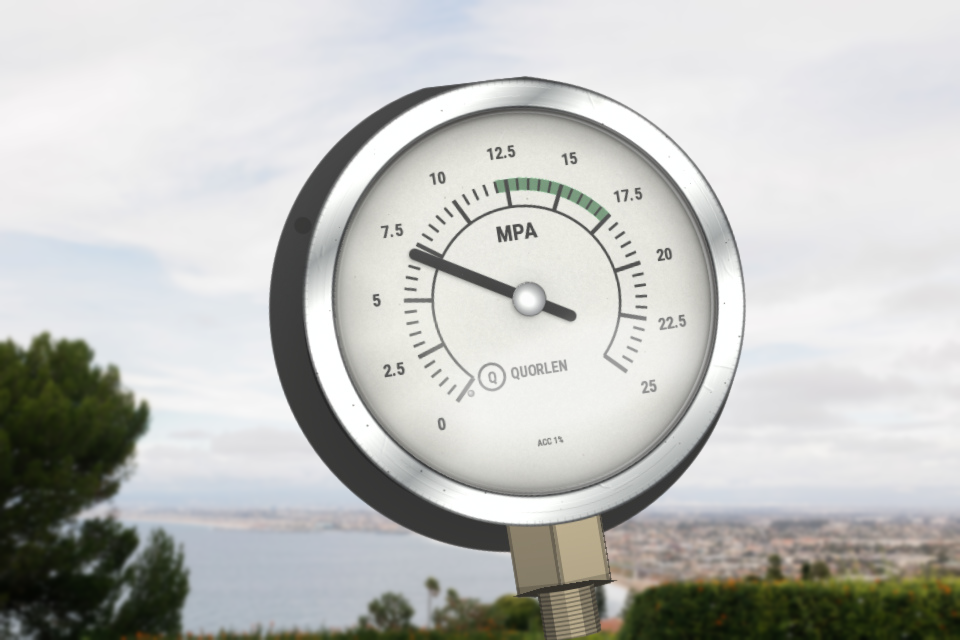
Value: 7 MPa
